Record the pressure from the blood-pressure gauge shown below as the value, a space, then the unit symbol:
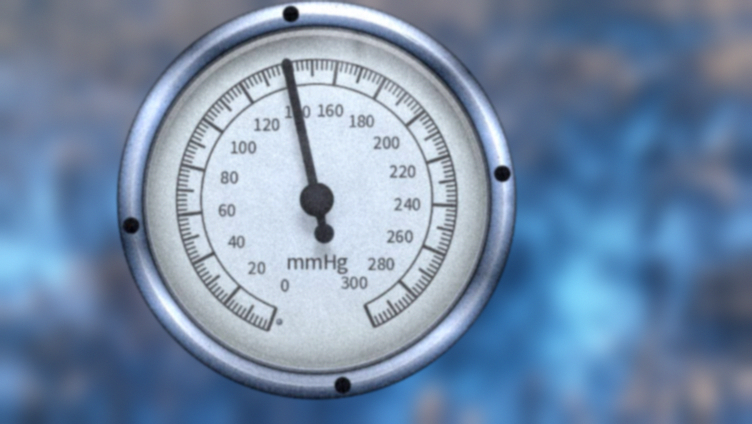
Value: 140 mmHg
